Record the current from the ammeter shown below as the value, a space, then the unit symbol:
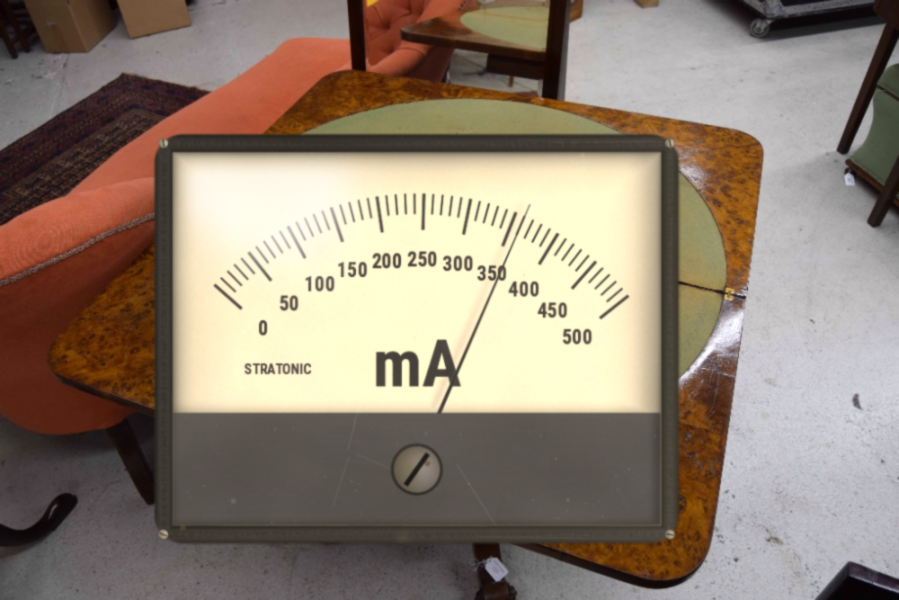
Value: 360 mA
